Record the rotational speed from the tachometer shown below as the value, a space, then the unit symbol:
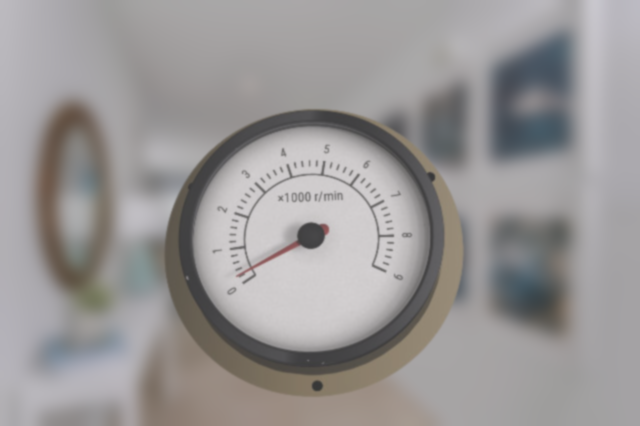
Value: 200 rpm
